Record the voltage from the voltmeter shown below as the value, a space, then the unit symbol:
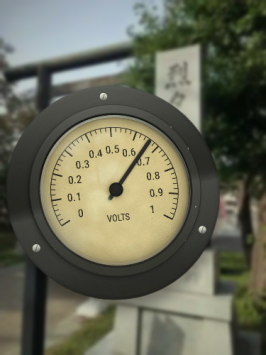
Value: 0.66 V
